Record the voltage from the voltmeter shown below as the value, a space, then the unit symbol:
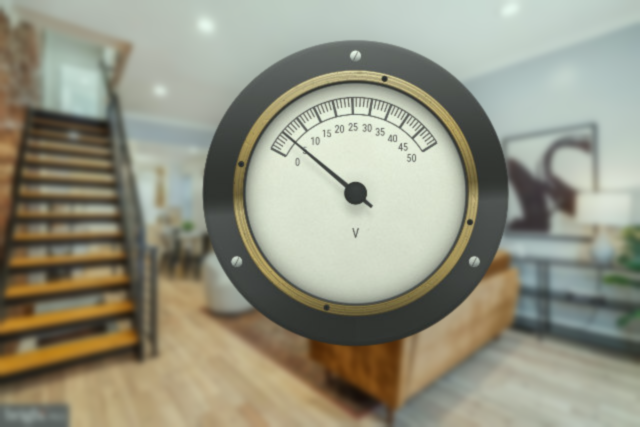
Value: 5 V
